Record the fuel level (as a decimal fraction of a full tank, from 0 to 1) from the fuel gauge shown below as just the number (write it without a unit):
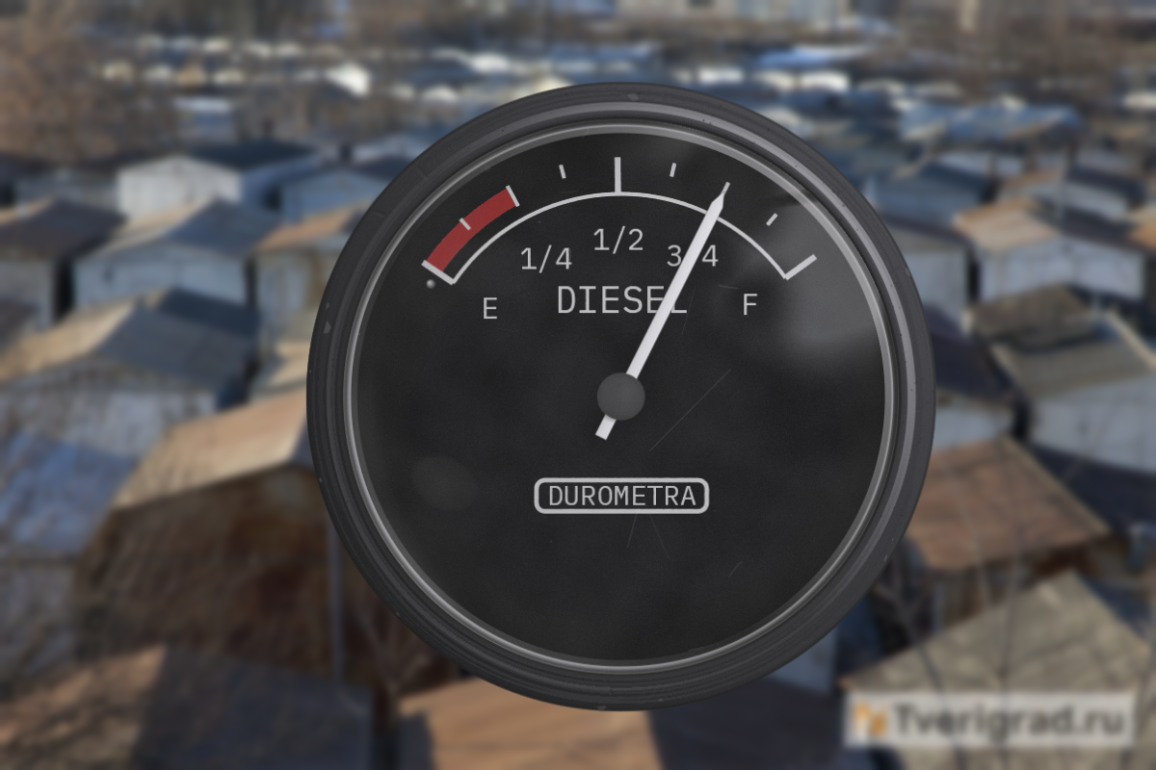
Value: 0.75
